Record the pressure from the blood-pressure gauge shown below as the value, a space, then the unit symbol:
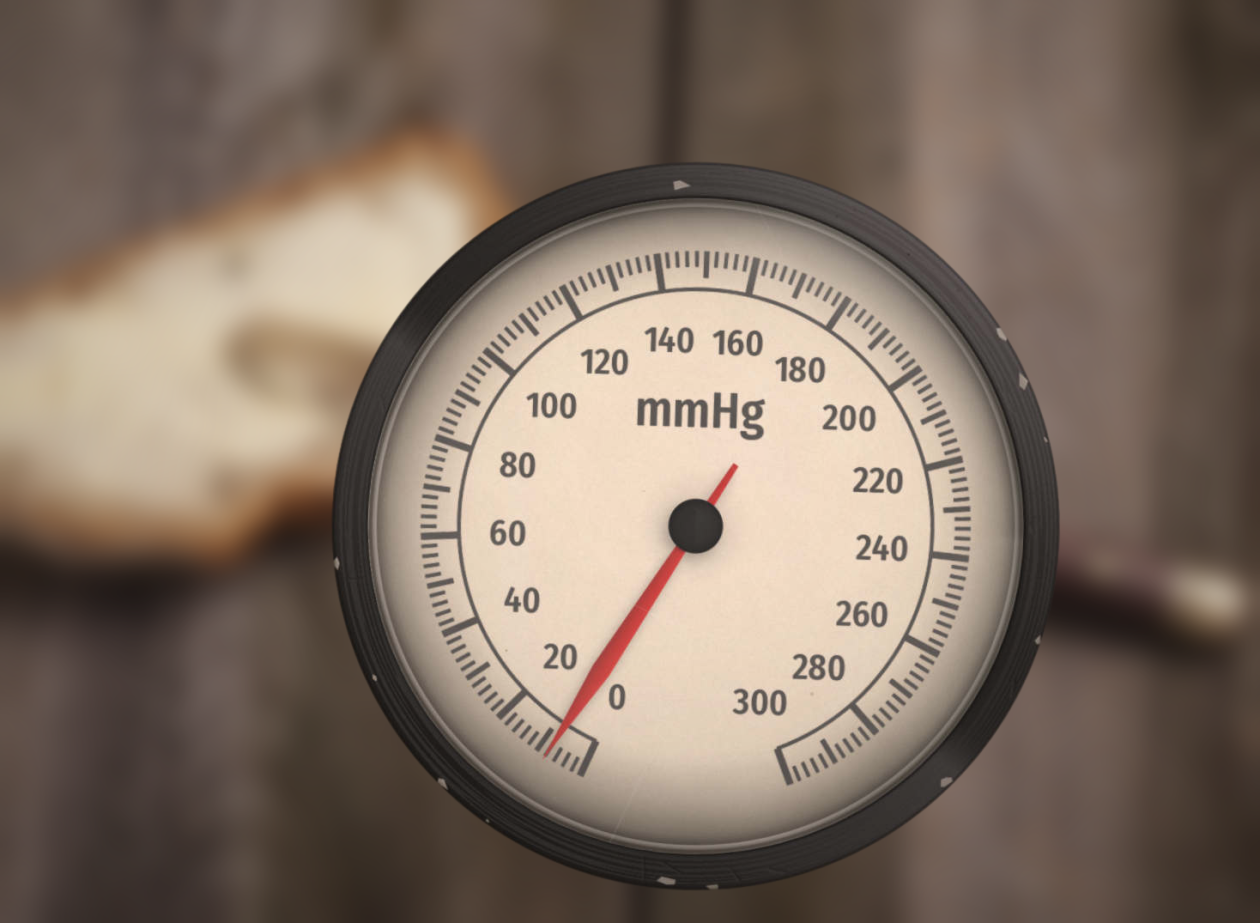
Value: 8 mmHg
